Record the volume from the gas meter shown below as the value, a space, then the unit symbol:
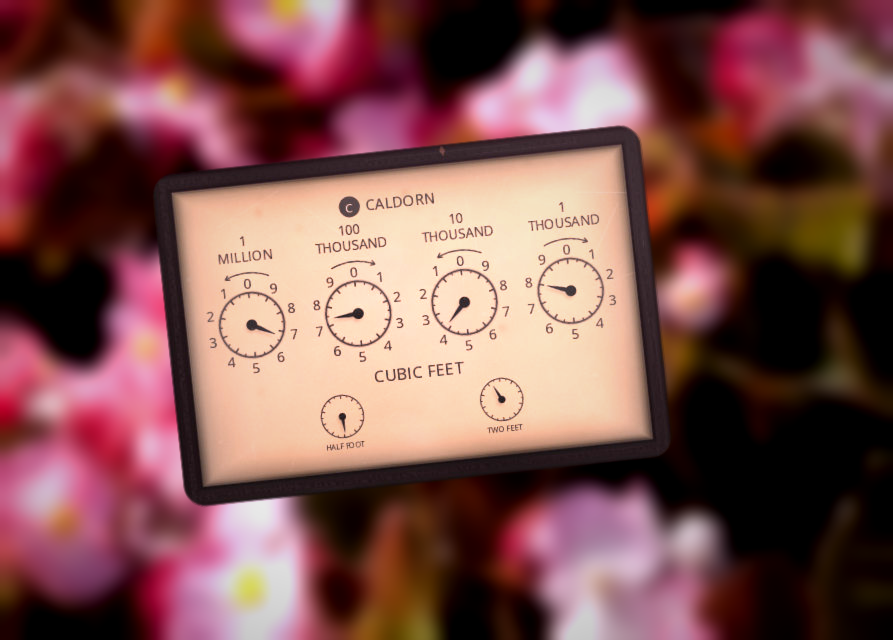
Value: 673800 ft³
